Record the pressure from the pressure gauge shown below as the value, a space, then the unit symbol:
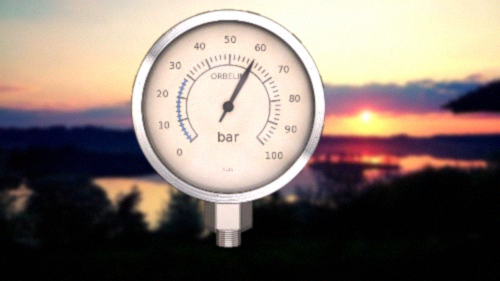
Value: 60 bar
